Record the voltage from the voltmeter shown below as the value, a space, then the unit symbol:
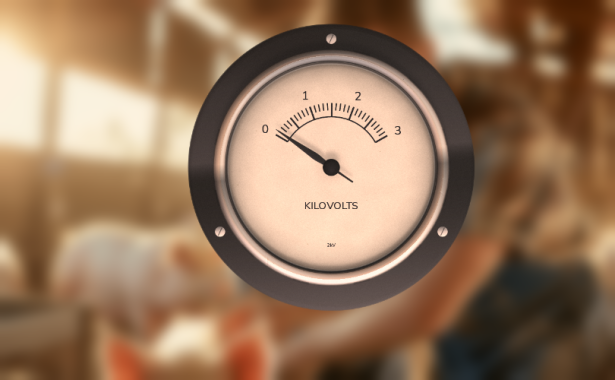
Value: 0.1 kV
